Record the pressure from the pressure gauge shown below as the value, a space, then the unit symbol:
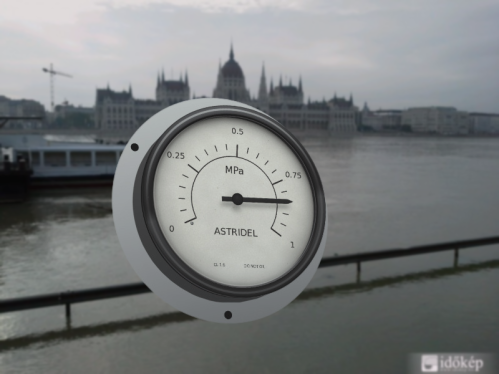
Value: 0.85 MPa
